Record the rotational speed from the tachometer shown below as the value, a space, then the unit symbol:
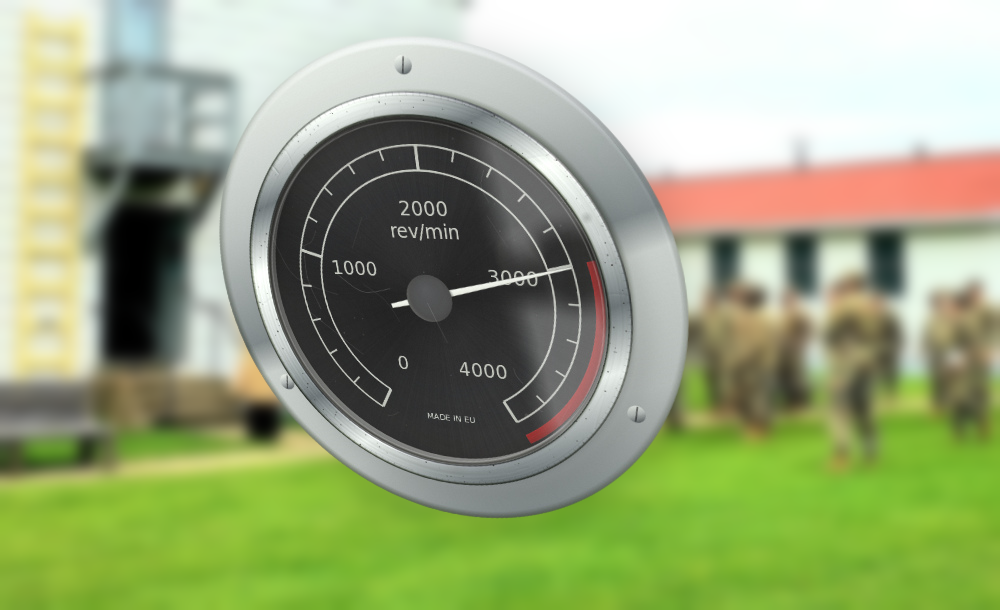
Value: 3000 rpm
